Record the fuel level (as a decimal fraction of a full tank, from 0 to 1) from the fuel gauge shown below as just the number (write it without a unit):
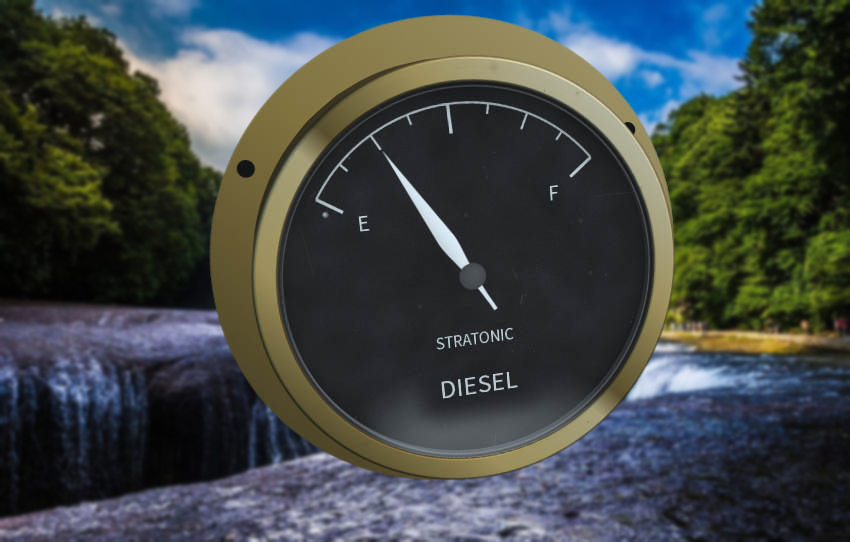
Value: 0.25
